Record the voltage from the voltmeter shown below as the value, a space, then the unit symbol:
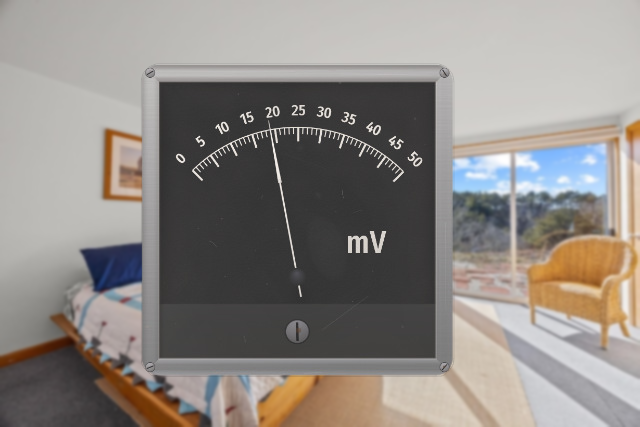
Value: 19 mV
